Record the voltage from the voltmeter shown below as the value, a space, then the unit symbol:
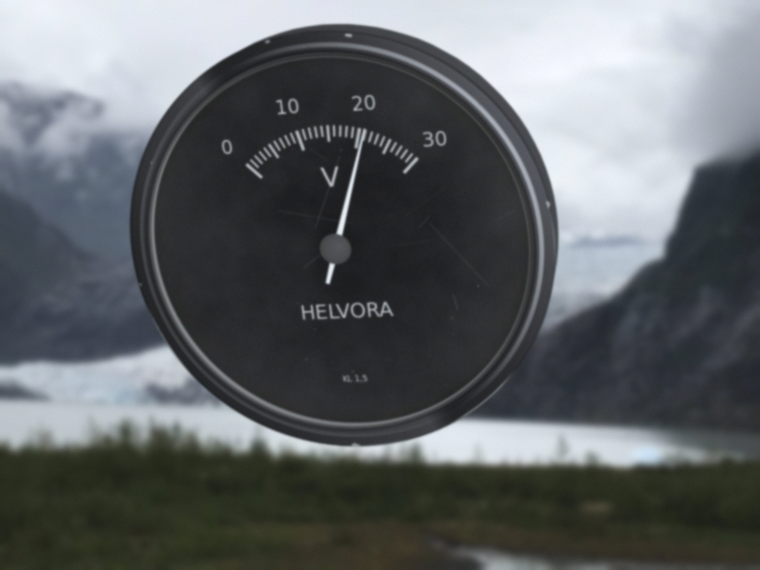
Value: 21 V
